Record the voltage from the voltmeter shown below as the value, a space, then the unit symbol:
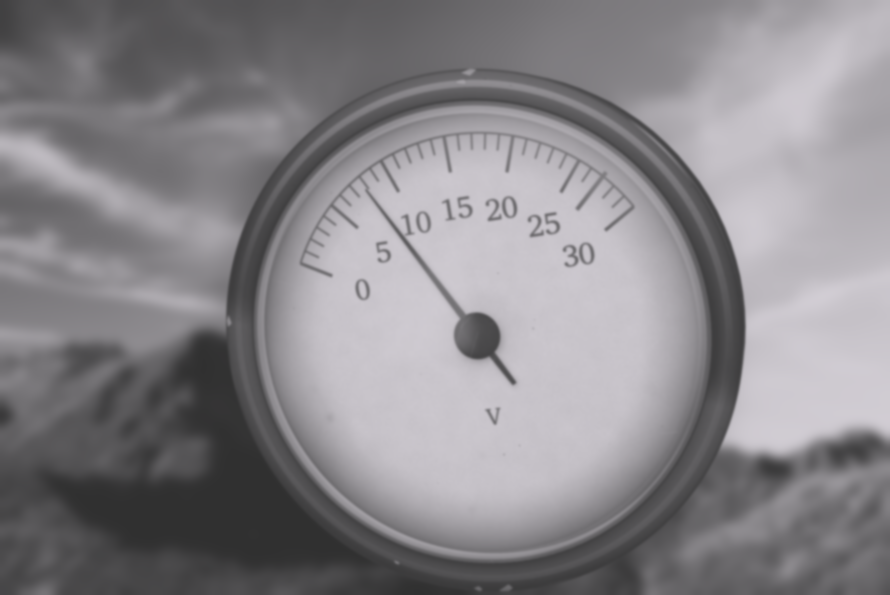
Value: 8 V
